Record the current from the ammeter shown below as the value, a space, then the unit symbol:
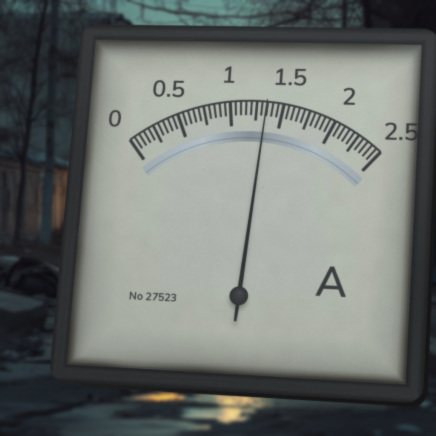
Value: 1.35 A
